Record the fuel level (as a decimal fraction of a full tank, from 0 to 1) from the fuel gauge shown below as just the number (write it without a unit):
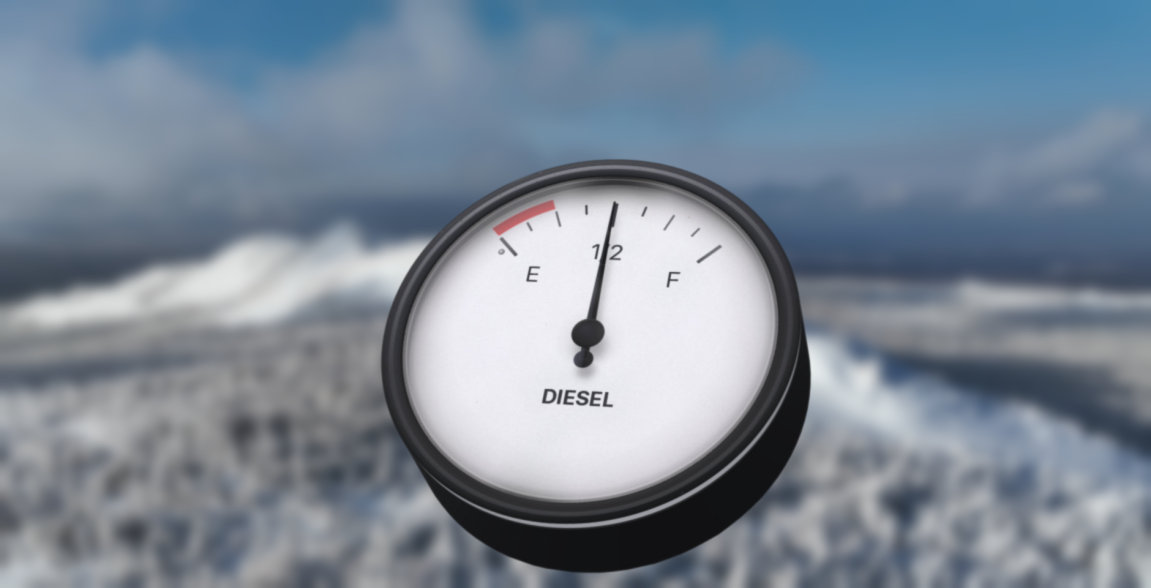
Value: 0.5
